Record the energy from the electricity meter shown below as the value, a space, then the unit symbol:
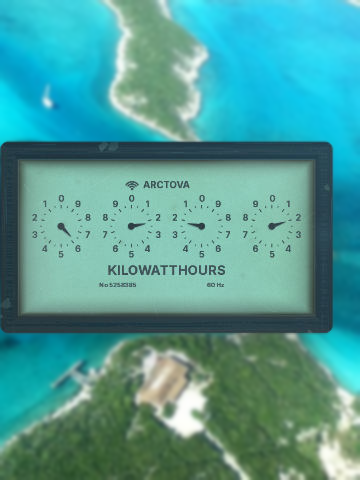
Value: 6222 kWh
